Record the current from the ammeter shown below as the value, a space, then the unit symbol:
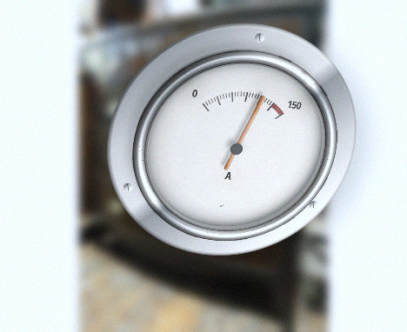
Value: 100 A
